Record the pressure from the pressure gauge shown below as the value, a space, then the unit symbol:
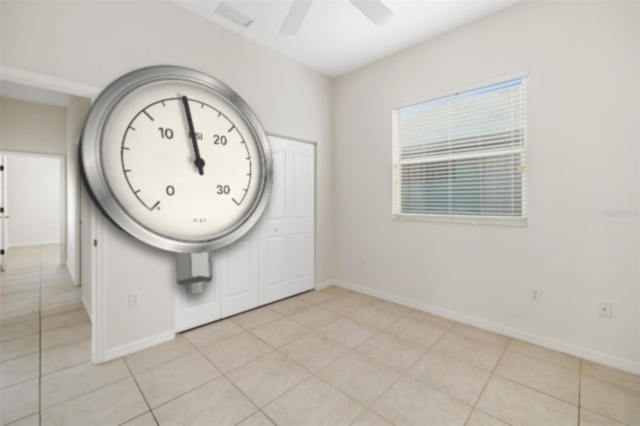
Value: 14 psi
